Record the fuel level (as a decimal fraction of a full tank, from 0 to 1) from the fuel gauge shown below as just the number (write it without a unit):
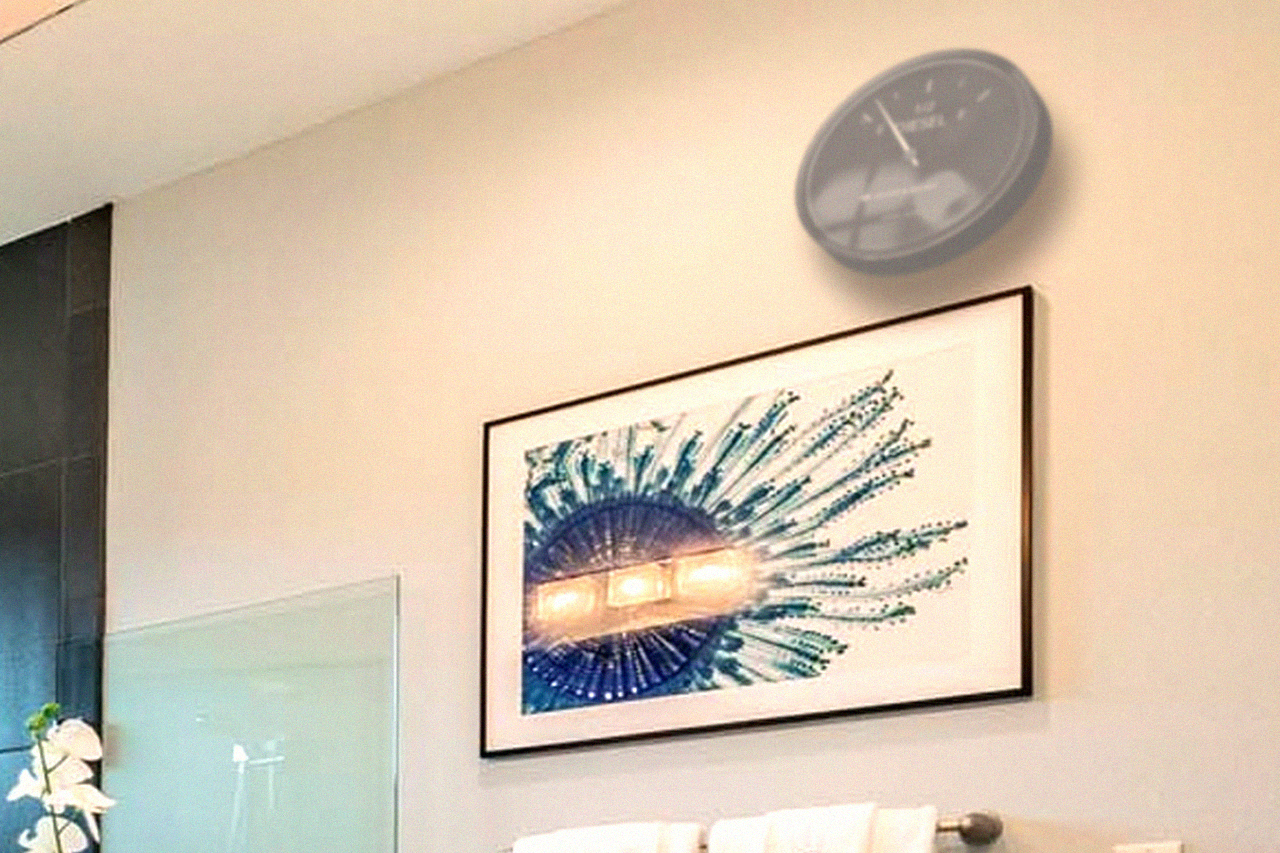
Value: 0.125
